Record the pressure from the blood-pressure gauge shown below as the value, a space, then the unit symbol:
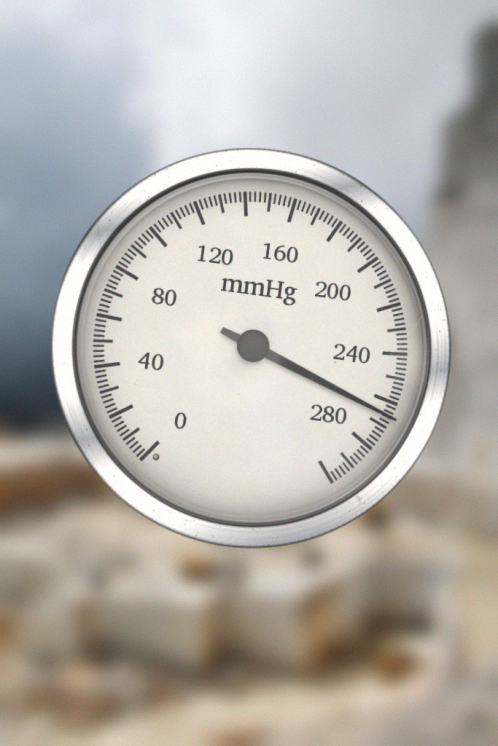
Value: 266 mmHg
